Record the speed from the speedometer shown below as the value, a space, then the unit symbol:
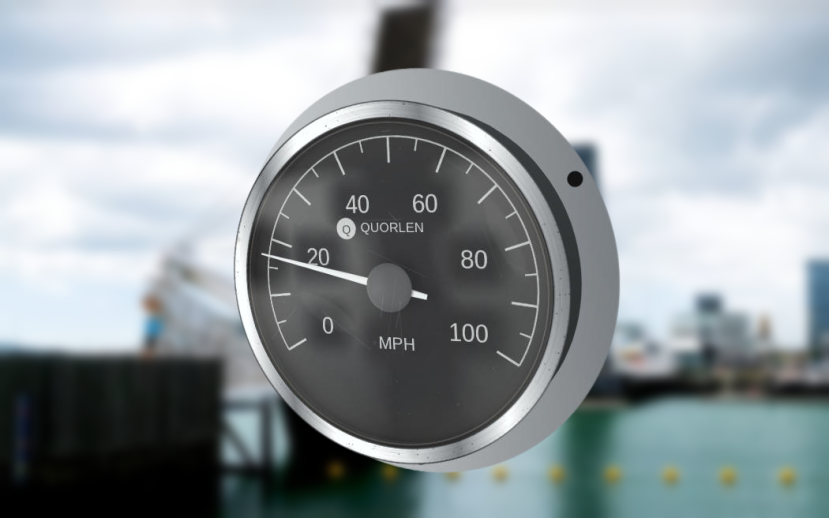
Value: 17.5 mph
